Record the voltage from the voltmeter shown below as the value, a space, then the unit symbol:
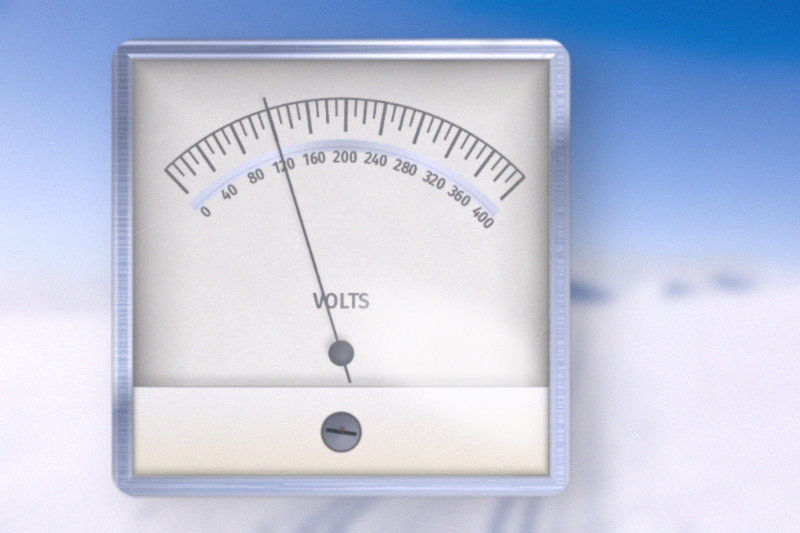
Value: 120 V
